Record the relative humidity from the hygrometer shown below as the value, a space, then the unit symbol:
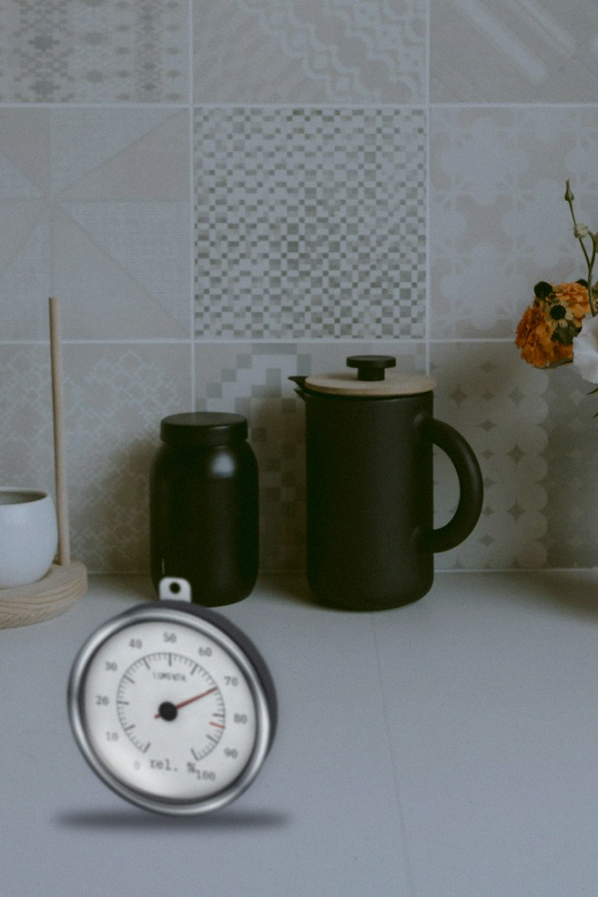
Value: 70 %
